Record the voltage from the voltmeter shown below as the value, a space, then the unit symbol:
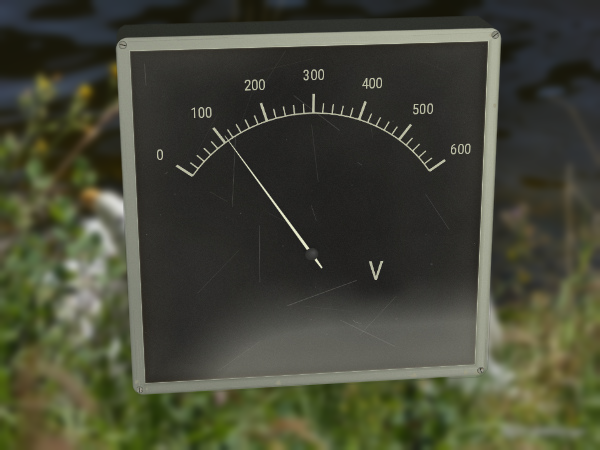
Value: 110 V
